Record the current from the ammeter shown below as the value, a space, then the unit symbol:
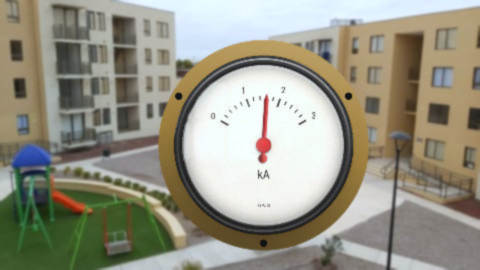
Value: 1.6 kA
